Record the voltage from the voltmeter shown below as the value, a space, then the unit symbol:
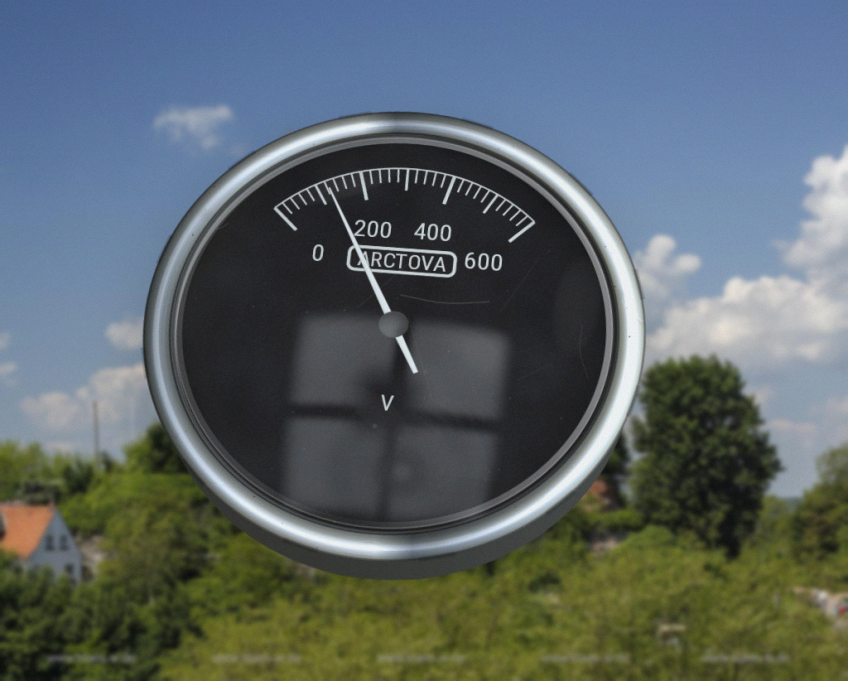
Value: 120 V
